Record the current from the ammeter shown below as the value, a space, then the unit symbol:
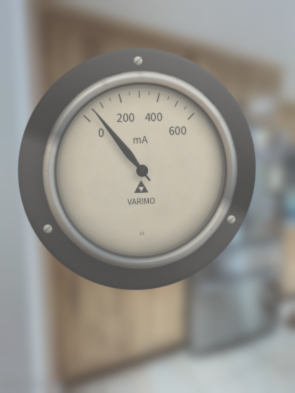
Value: 50 mA
